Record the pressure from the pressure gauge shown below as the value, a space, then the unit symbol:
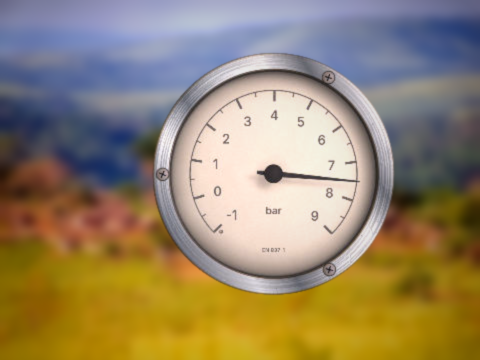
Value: 7.5 bar
